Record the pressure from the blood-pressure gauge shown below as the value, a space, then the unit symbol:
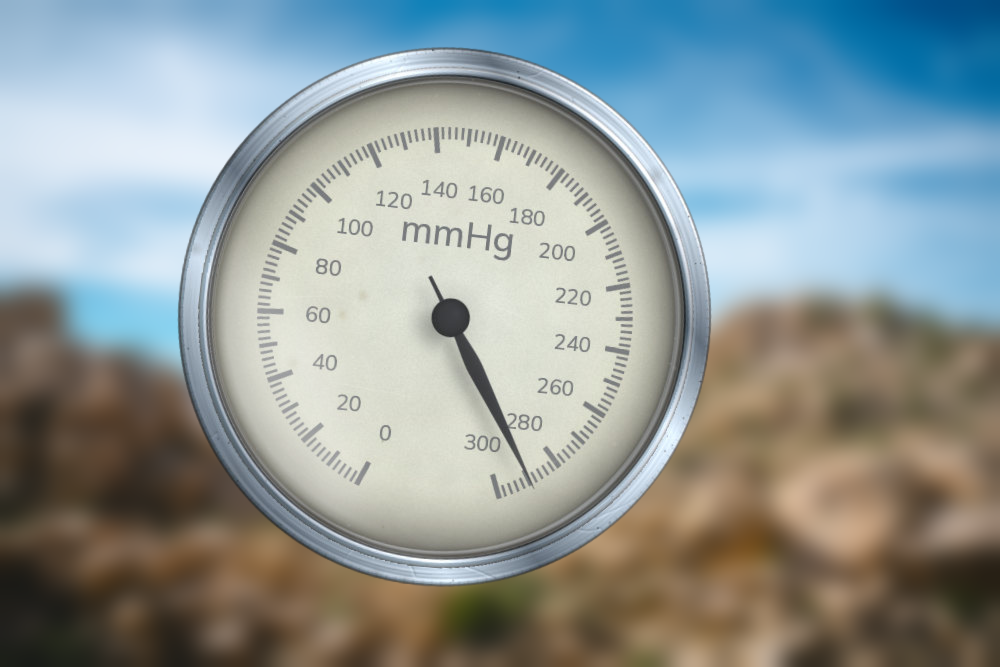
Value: 290 mmHg
